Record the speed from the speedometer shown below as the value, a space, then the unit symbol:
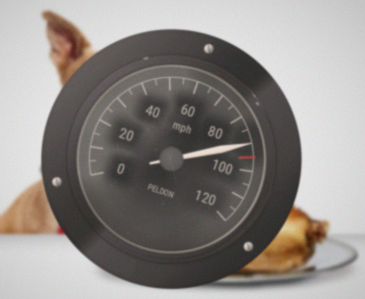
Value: 90 mph
